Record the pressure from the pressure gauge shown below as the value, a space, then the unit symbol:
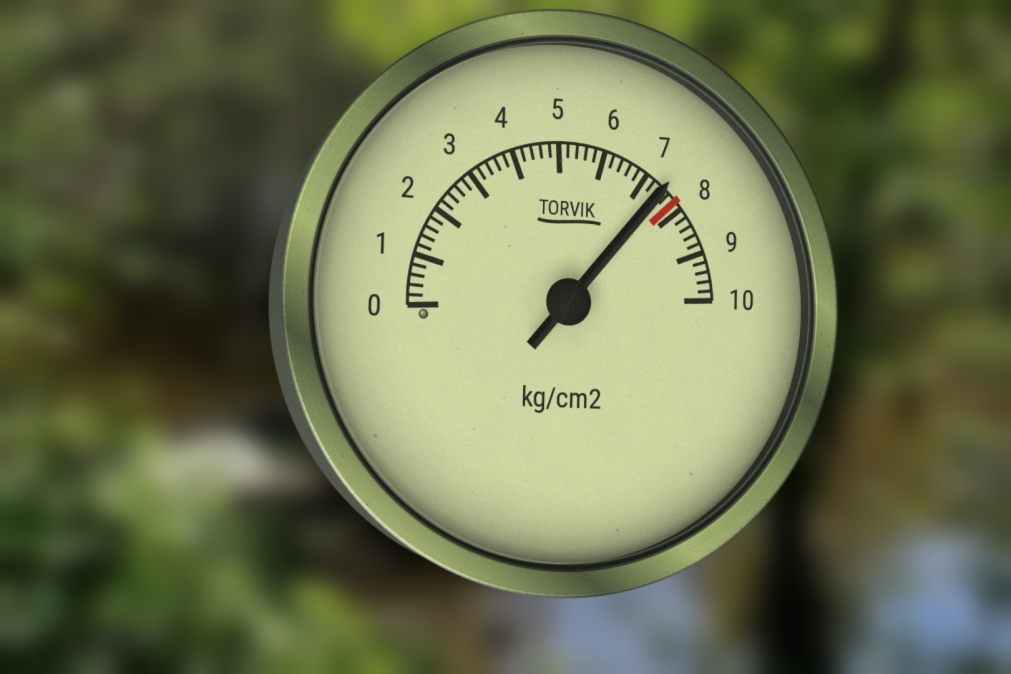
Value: 7.4 kg/cm²
